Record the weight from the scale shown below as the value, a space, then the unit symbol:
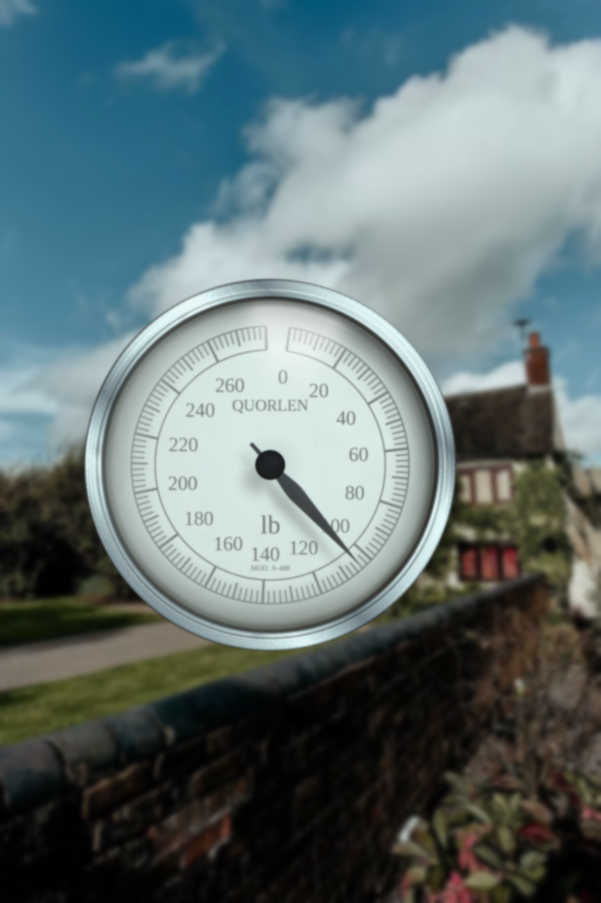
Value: 104 lb
